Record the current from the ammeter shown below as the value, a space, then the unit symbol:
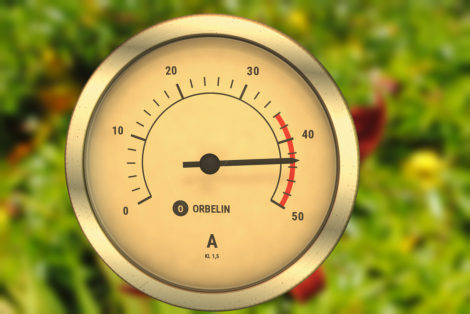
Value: 43 A
